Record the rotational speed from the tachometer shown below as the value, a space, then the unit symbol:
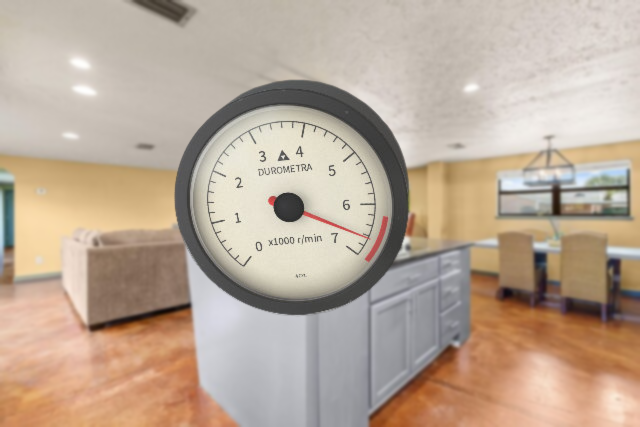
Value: 6600 rpm
